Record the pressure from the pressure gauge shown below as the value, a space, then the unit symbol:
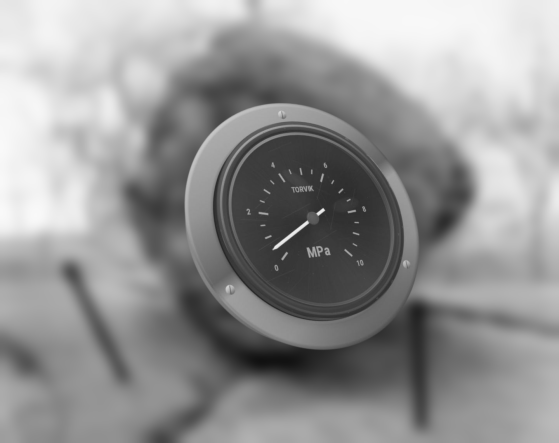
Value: 0.5 MPa
